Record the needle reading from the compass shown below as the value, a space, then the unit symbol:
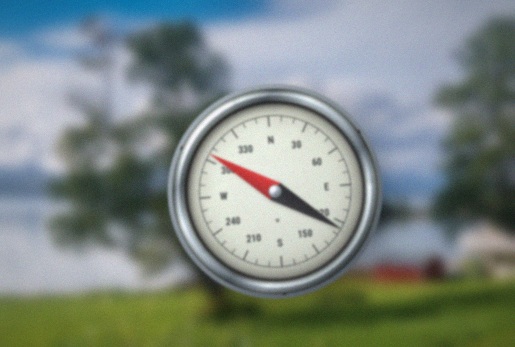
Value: 305 °
